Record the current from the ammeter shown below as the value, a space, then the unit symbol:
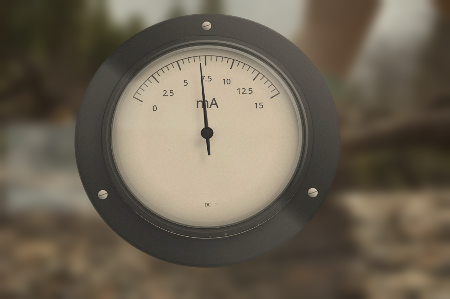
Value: 7 mA
